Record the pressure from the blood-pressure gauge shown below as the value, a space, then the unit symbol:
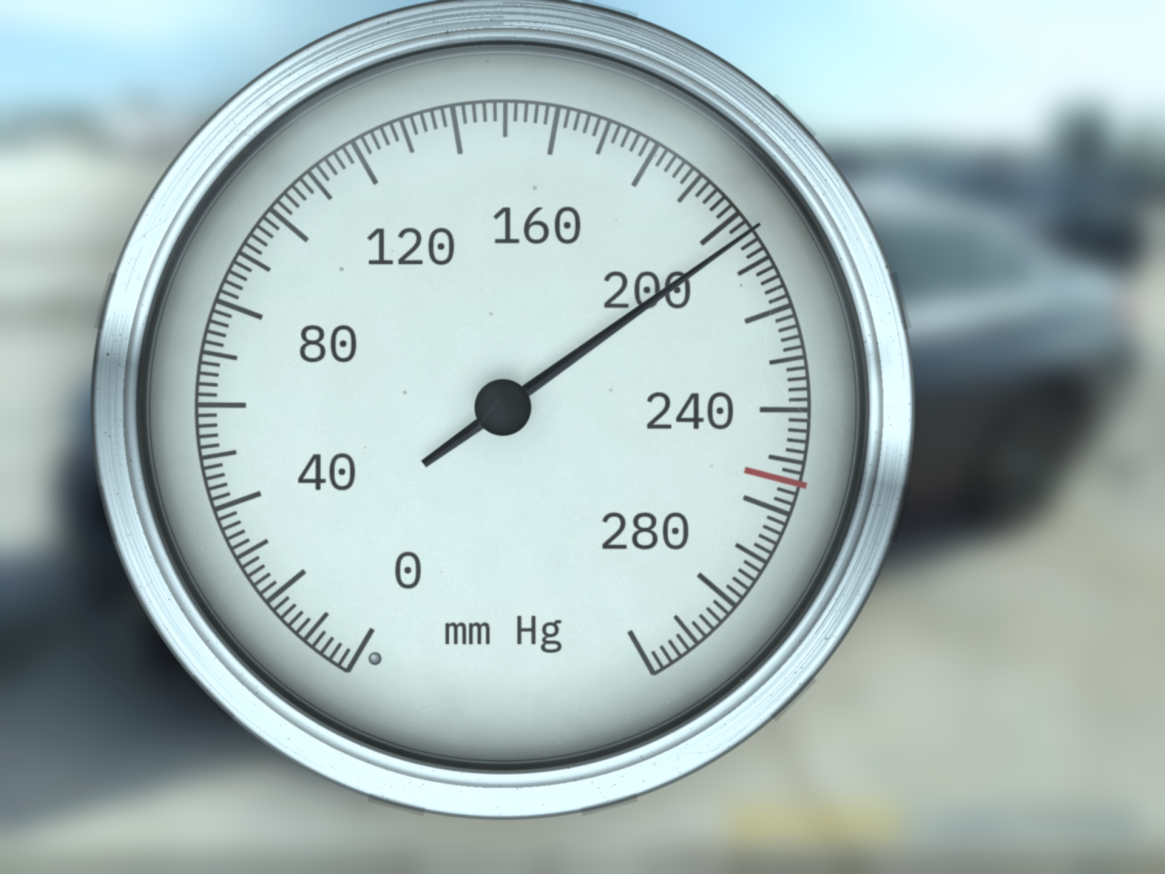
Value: 204 mmHg
